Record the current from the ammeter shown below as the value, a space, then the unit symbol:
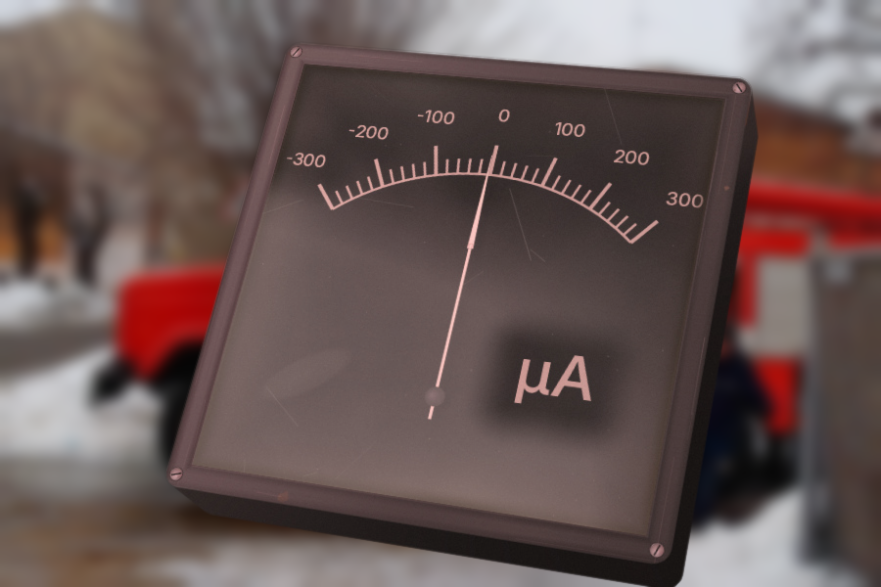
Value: 0 µA
